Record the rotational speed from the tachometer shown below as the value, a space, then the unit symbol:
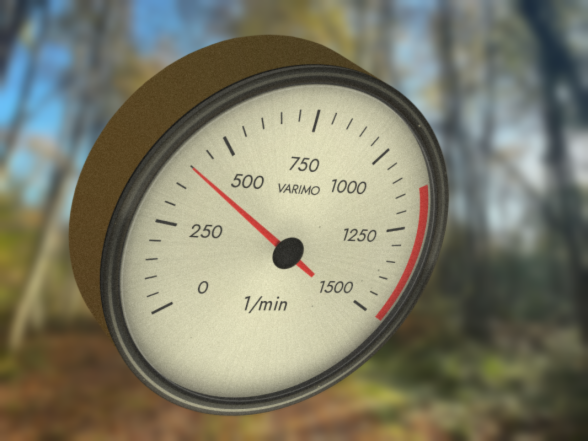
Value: 400 rpm
